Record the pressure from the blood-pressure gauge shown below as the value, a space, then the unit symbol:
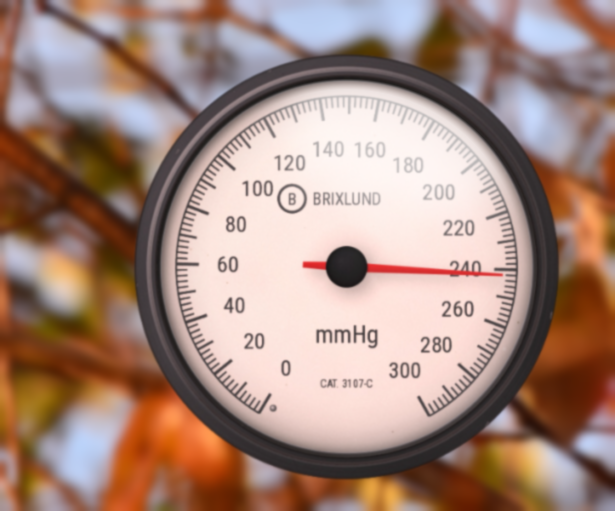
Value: 242 mmHg
